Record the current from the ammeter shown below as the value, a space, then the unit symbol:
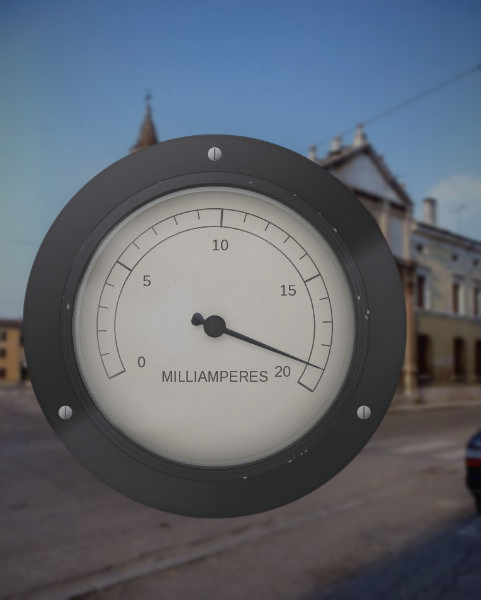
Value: 19 mA
